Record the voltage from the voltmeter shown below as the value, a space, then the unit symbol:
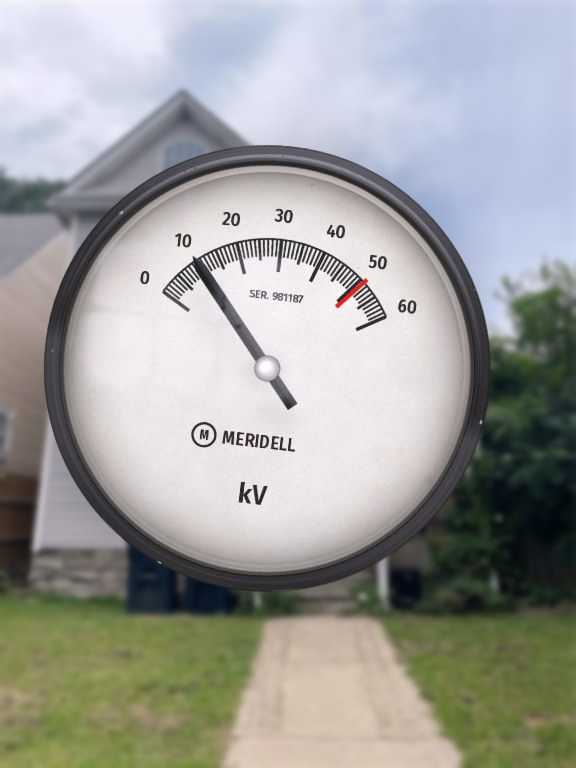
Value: 10 kV
